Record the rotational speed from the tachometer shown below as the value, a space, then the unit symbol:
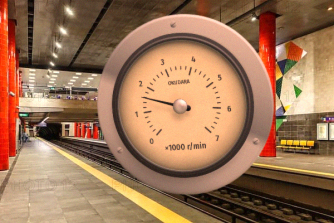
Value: 1600 rpm
